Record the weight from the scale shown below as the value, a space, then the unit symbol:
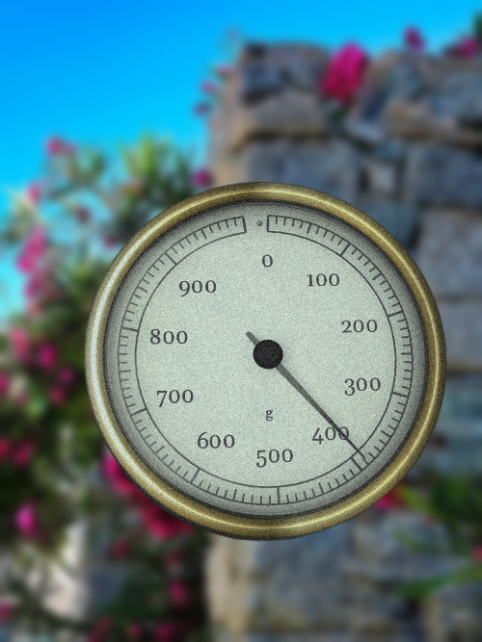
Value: 390 g
